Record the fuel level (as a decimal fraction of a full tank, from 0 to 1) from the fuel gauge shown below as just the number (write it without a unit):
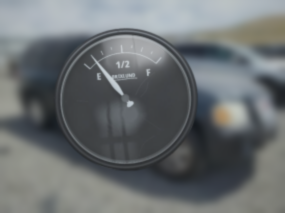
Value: 0.125
